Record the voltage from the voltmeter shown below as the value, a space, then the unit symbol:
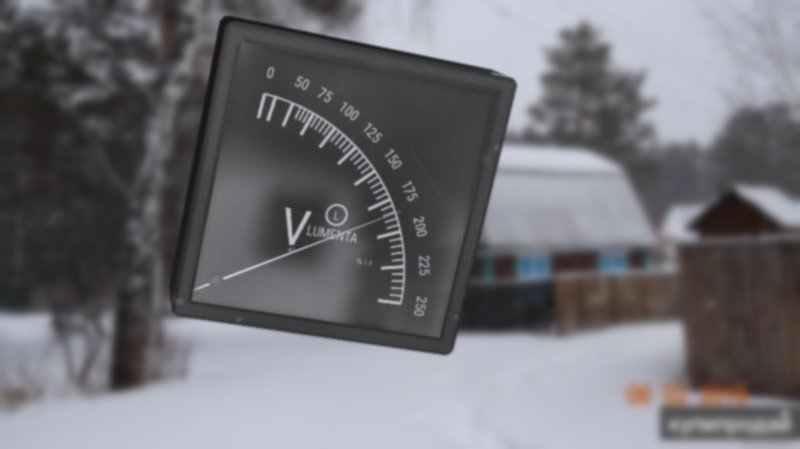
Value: 185 V
